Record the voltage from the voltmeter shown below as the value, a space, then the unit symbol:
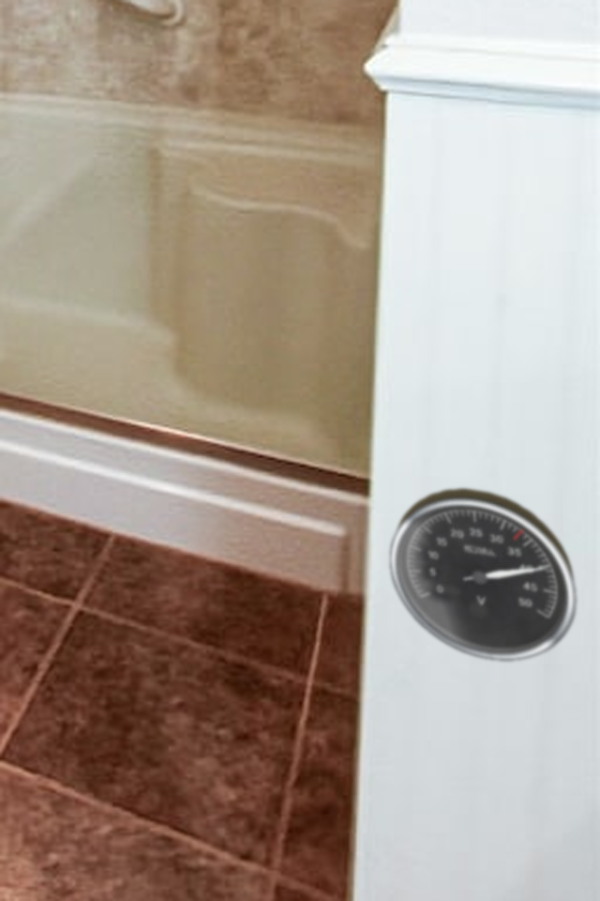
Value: 40 V
